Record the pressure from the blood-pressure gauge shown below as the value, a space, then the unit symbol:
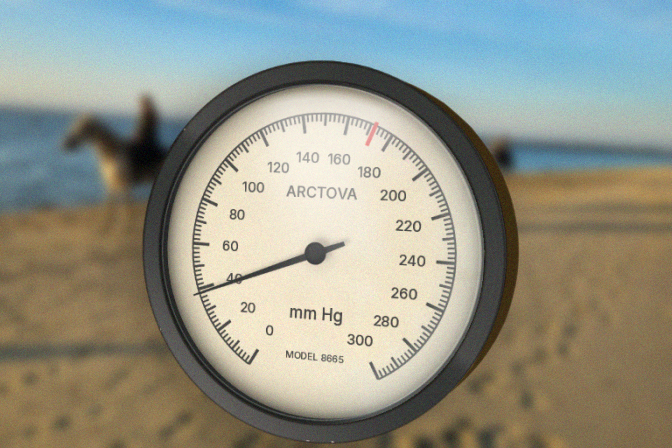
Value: 38 mmHg
